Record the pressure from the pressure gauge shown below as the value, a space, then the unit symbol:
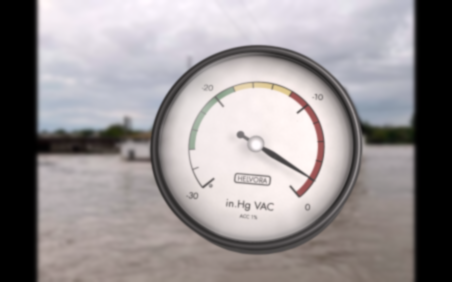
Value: -2 inHg
